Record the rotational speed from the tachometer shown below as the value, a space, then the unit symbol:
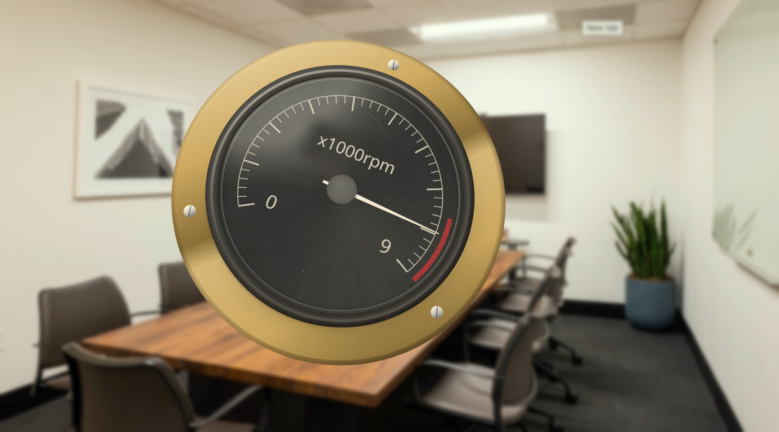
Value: 8000 rpm
